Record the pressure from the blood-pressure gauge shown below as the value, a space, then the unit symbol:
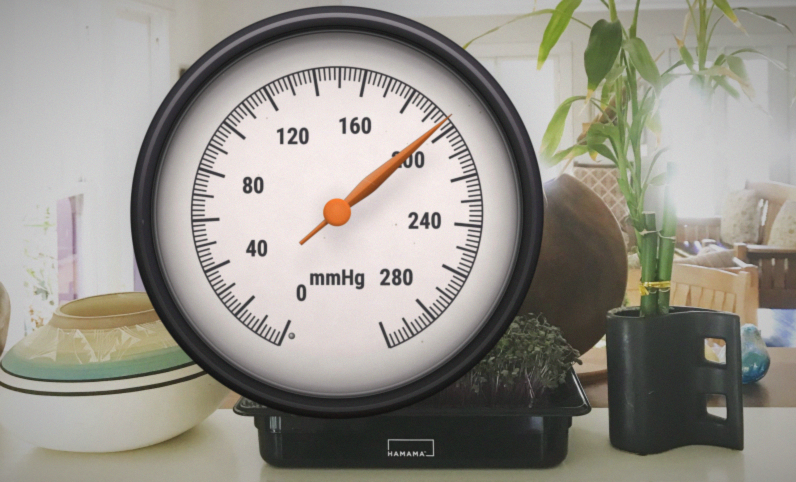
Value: 196 mmHg
